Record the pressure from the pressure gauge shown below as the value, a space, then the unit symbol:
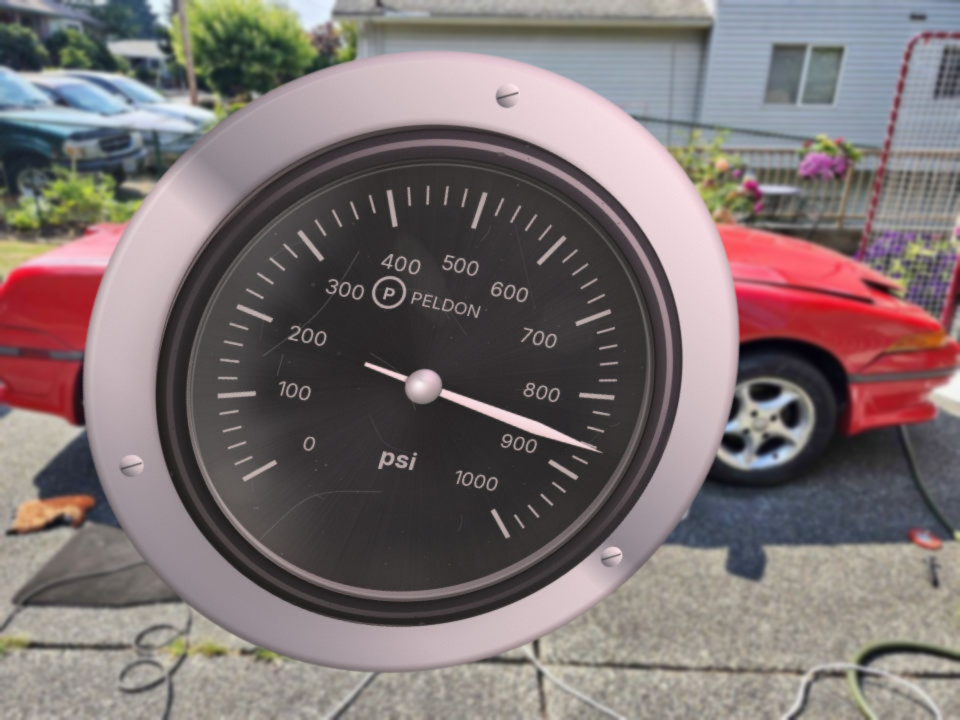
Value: 860 psi
